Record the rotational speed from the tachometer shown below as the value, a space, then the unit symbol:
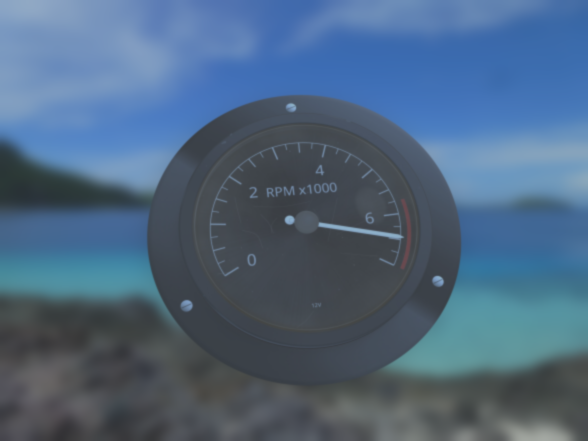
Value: 6500 rpm
